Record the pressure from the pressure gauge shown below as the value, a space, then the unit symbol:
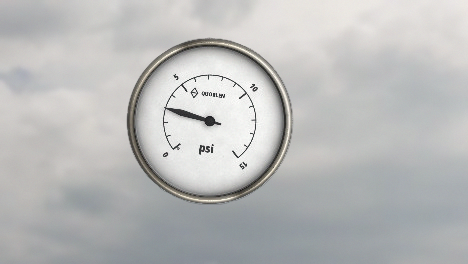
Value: 3 psi
